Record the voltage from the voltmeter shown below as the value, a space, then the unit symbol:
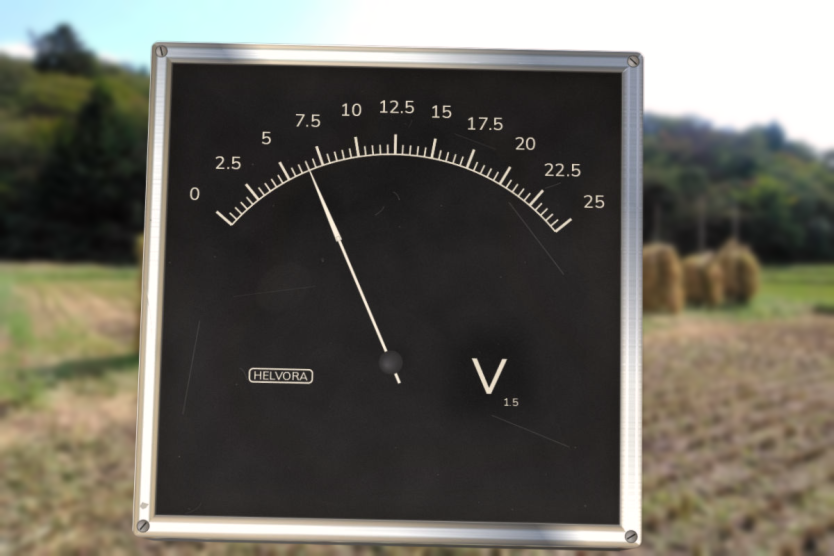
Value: 6.5 V
